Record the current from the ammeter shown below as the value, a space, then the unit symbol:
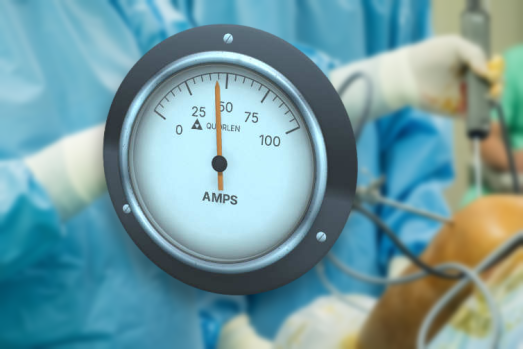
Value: 45 A
